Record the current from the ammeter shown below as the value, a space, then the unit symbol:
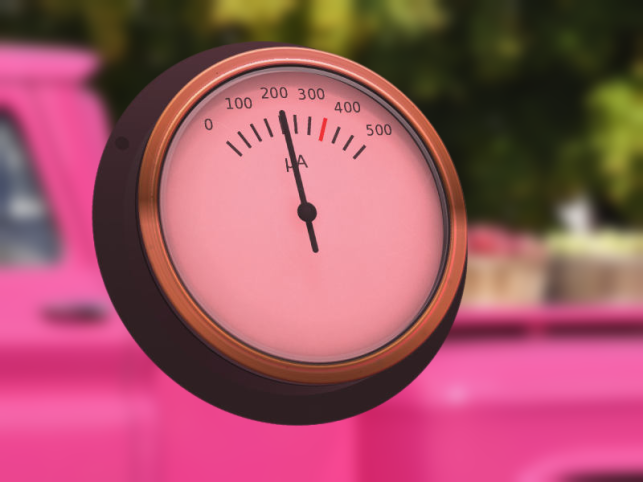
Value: 200 µA
